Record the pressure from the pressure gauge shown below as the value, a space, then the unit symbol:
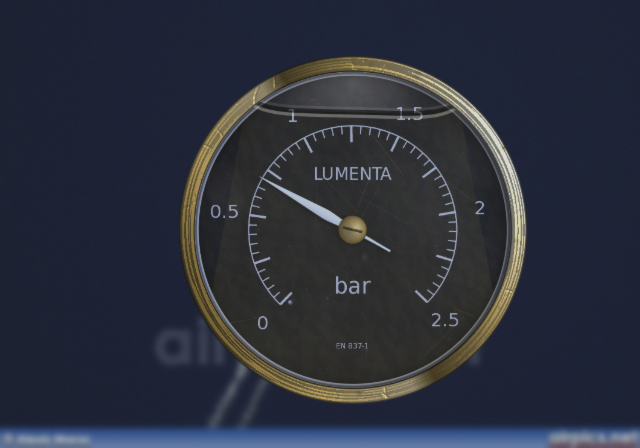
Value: 0.7 bar
